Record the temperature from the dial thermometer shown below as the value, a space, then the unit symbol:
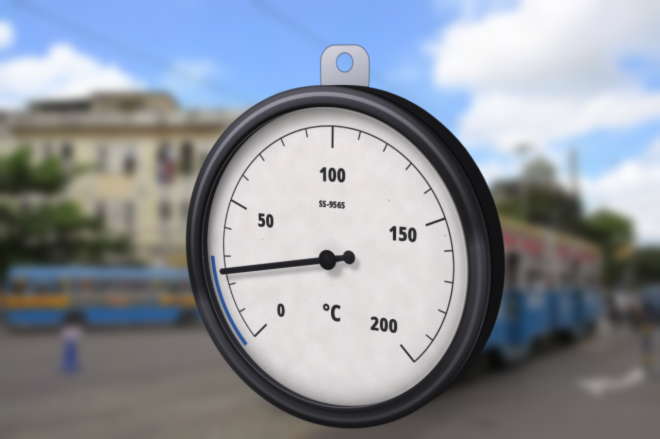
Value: 25 °C
